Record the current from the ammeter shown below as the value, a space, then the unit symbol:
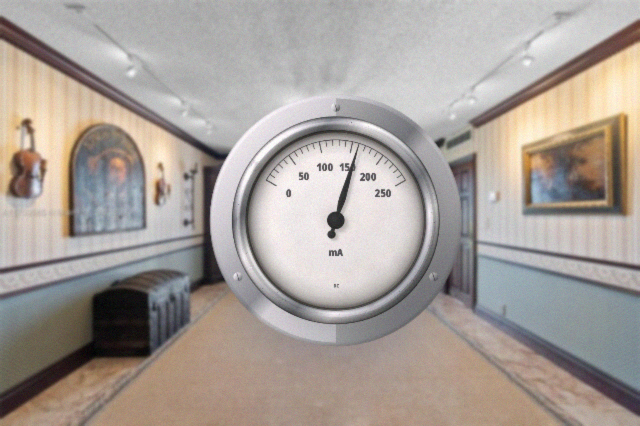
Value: 160 mA
